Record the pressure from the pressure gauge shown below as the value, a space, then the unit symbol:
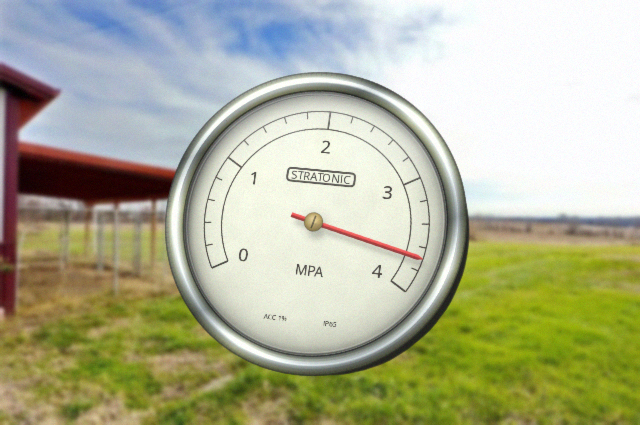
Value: 3.7 MPa
